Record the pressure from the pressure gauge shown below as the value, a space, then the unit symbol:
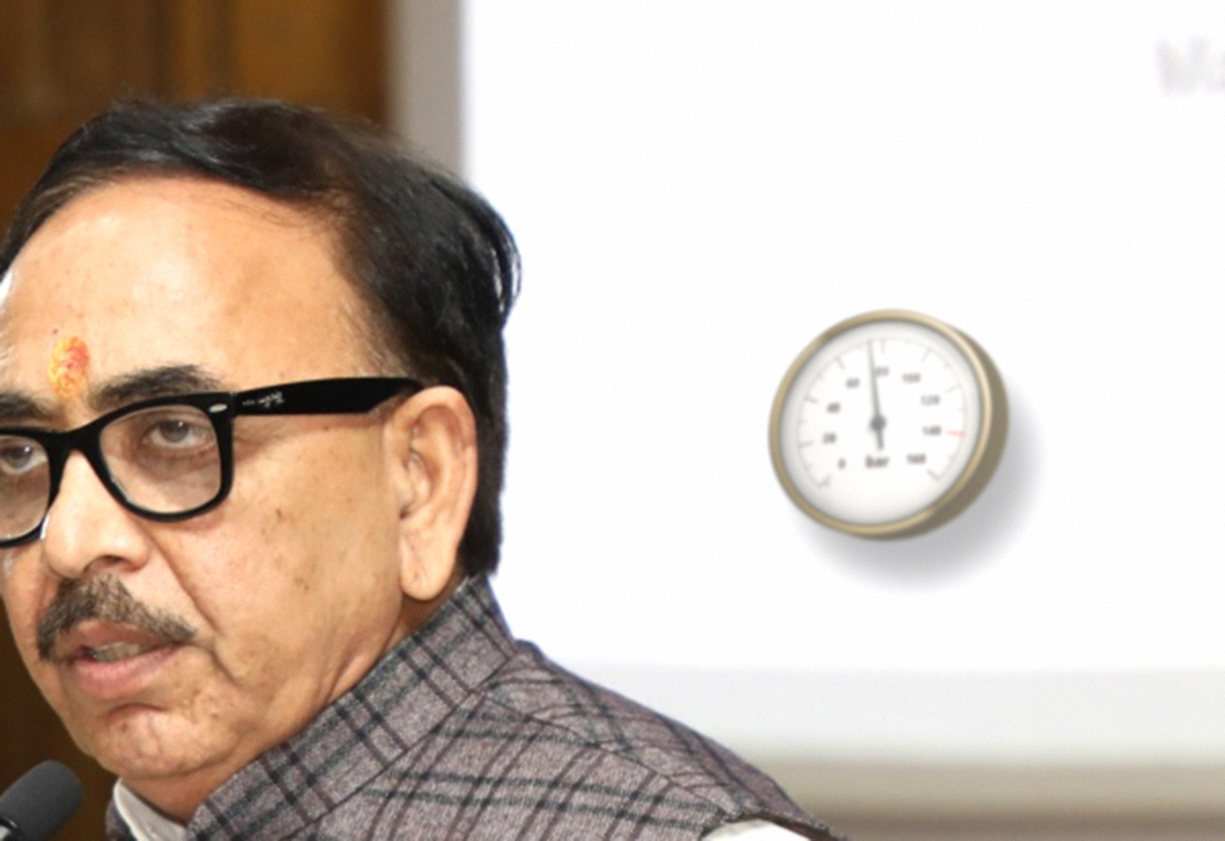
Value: 75 bar
